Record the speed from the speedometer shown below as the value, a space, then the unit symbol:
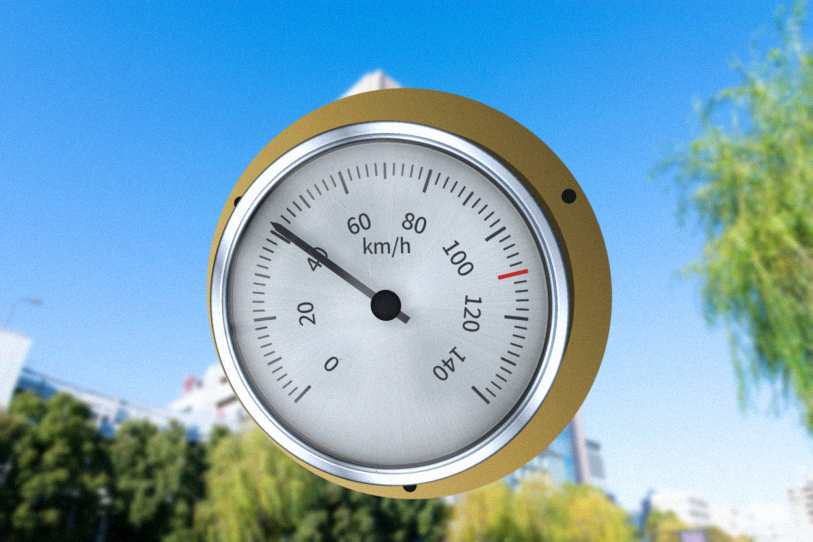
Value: 42 km/h
